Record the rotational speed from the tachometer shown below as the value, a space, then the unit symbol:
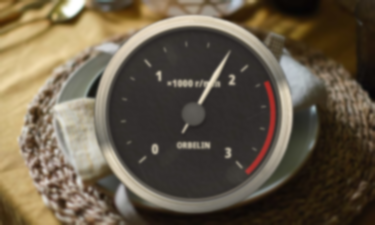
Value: 1800 rpm
